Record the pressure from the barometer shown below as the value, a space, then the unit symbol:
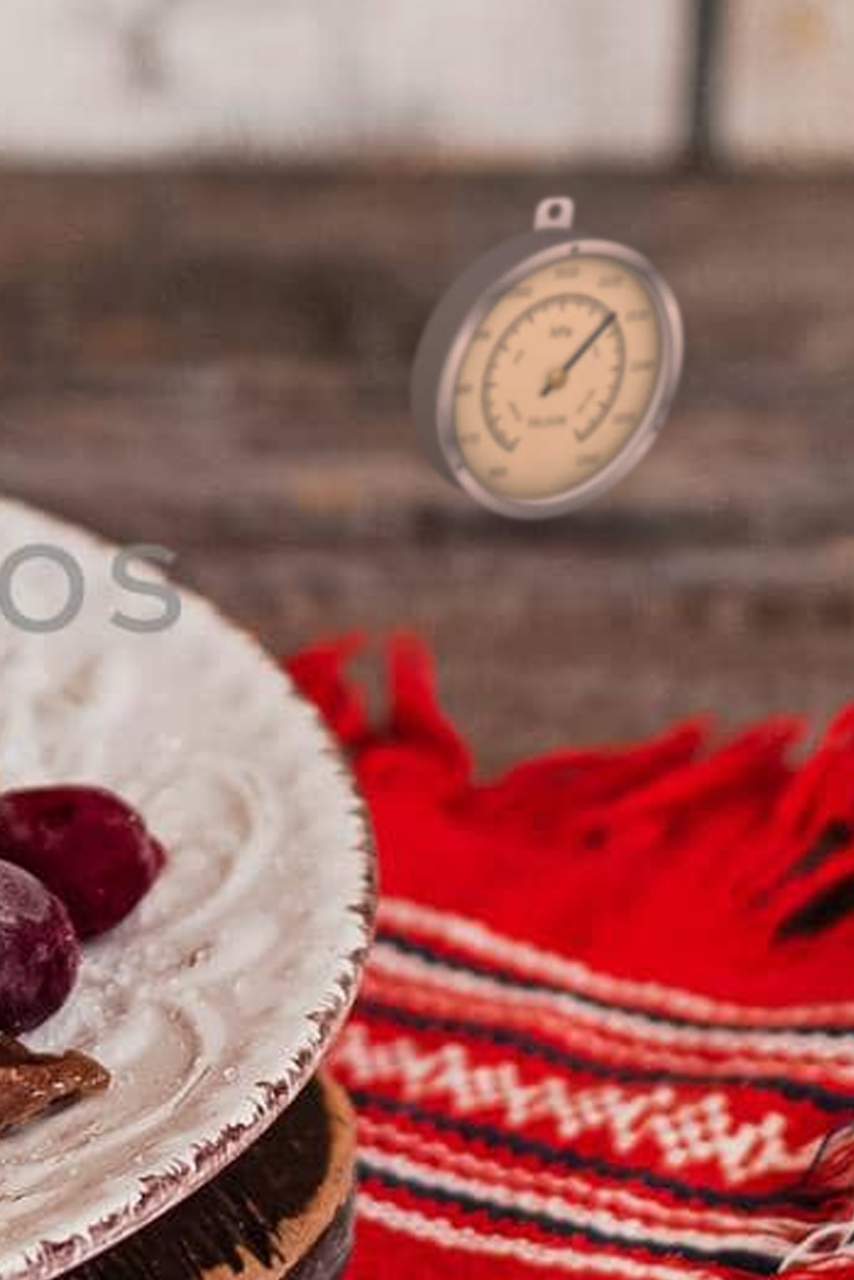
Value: 1025 hPa
